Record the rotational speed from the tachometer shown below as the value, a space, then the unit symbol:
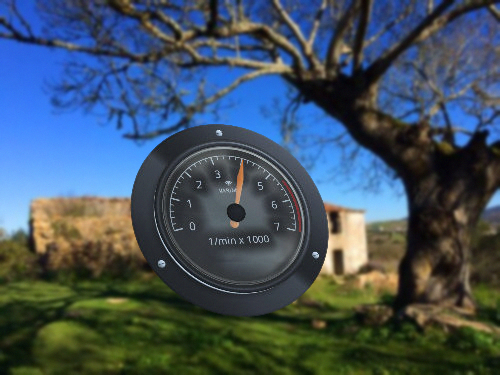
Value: 4000 rpm
